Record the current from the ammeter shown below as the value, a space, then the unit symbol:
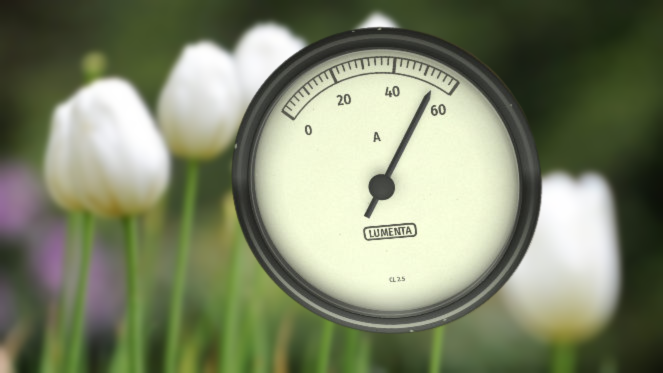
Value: 54 A
